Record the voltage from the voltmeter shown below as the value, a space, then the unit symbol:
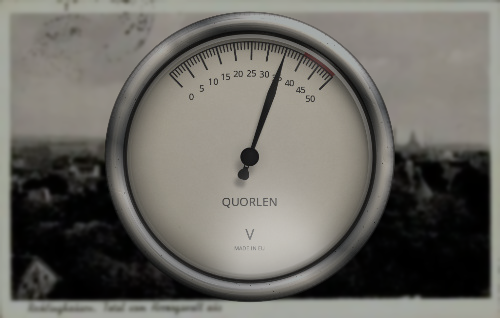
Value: 35 V
